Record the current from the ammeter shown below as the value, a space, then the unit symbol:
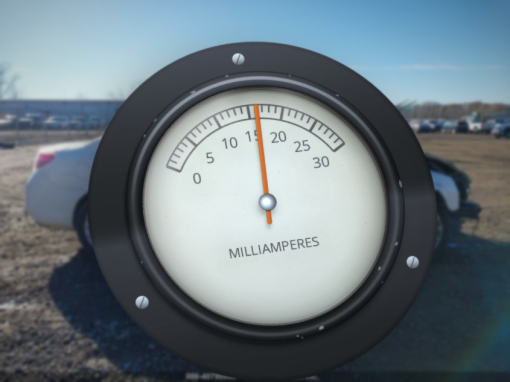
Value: 16 mA
